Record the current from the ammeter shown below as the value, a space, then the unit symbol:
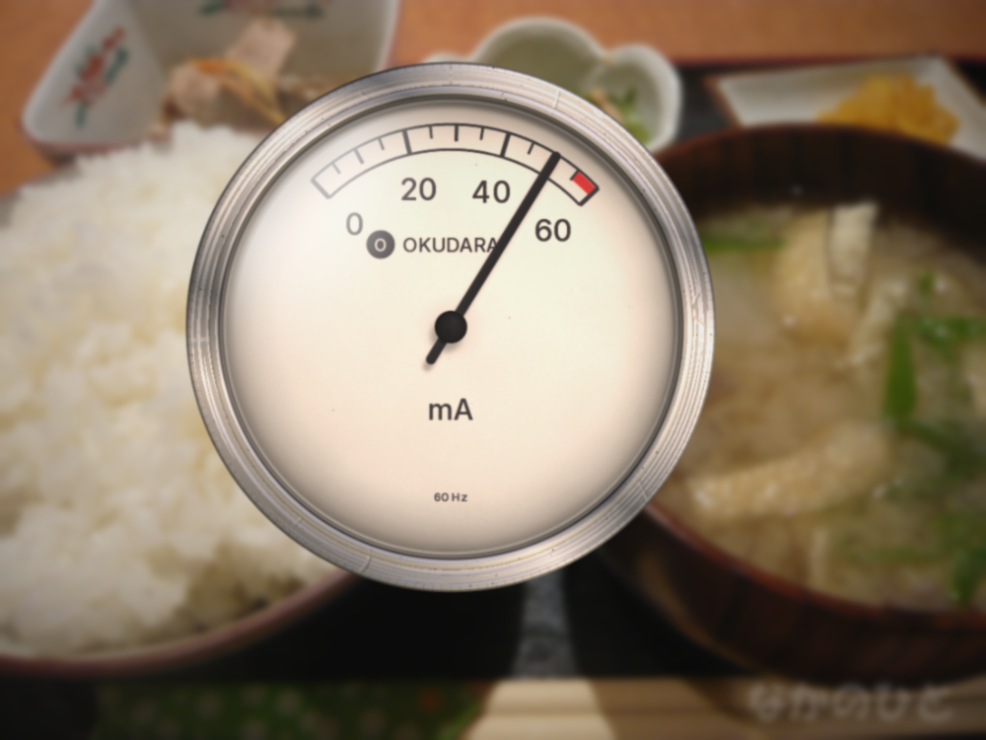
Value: 50 mA
